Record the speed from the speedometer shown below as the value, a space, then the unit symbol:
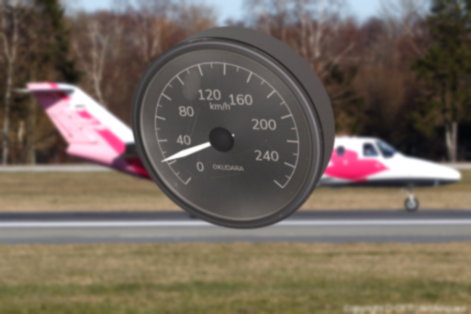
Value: 25 km/h
